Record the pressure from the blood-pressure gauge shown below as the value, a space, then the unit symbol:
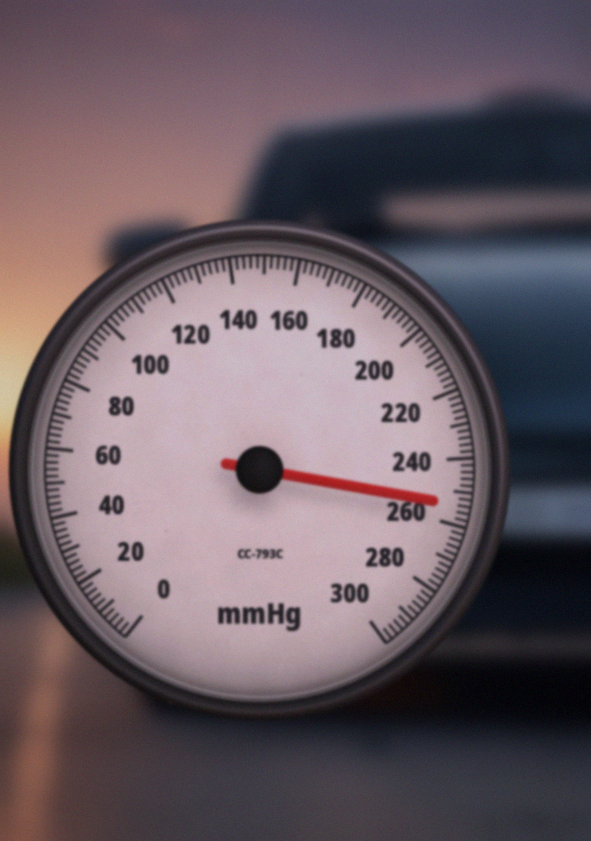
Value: 254 mmHg
